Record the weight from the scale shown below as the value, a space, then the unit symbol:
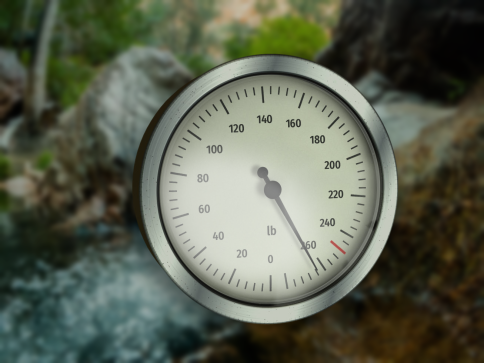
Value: 264 lb
